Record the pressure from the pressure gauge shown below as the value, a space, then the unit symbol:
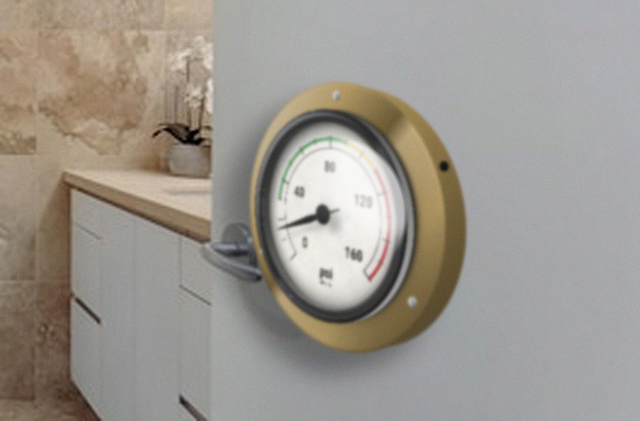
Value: 15 psi
